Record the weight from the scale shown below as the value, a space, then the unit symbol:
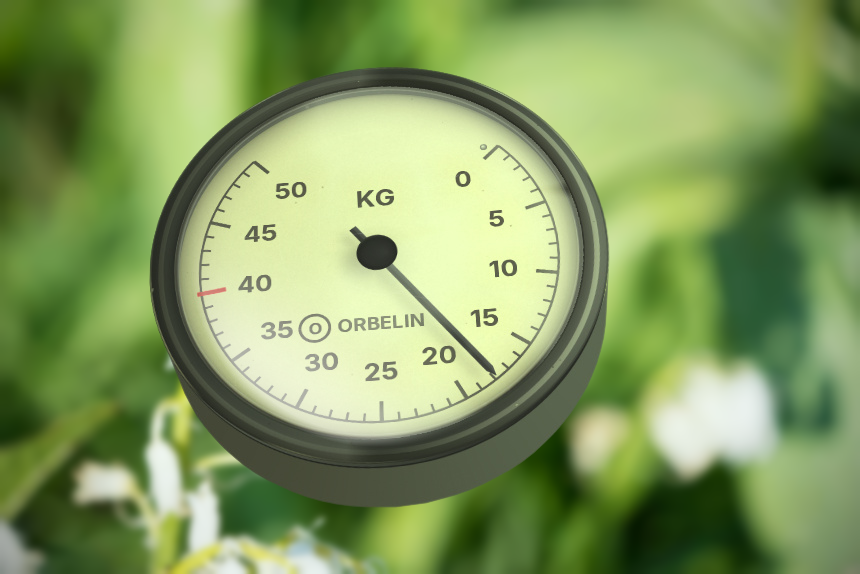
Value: 18 kg
